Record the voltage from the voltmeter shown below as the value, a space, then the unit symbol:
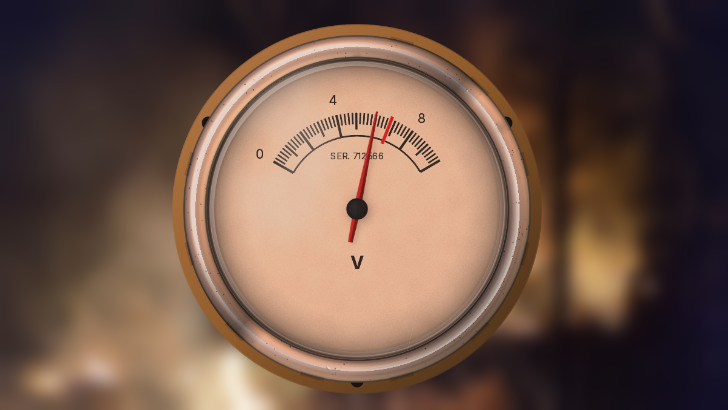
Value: 6 V
